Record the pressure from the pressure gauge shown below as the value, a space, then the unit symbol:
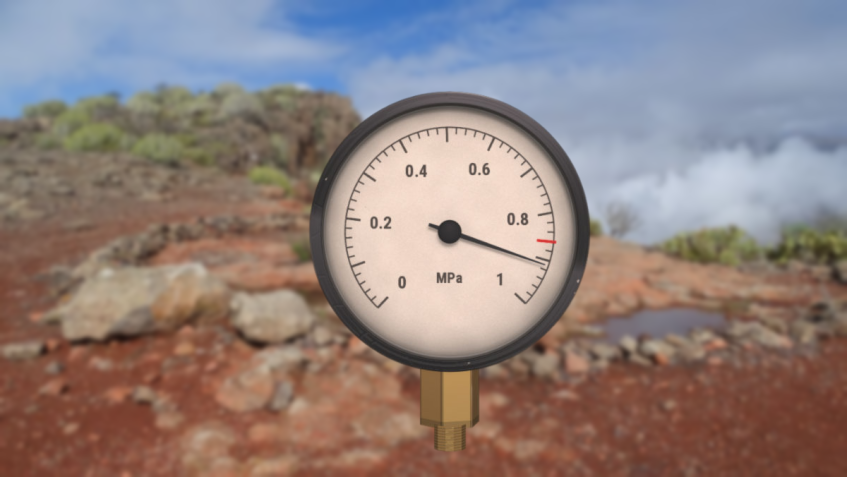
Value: 0.91 MPa
